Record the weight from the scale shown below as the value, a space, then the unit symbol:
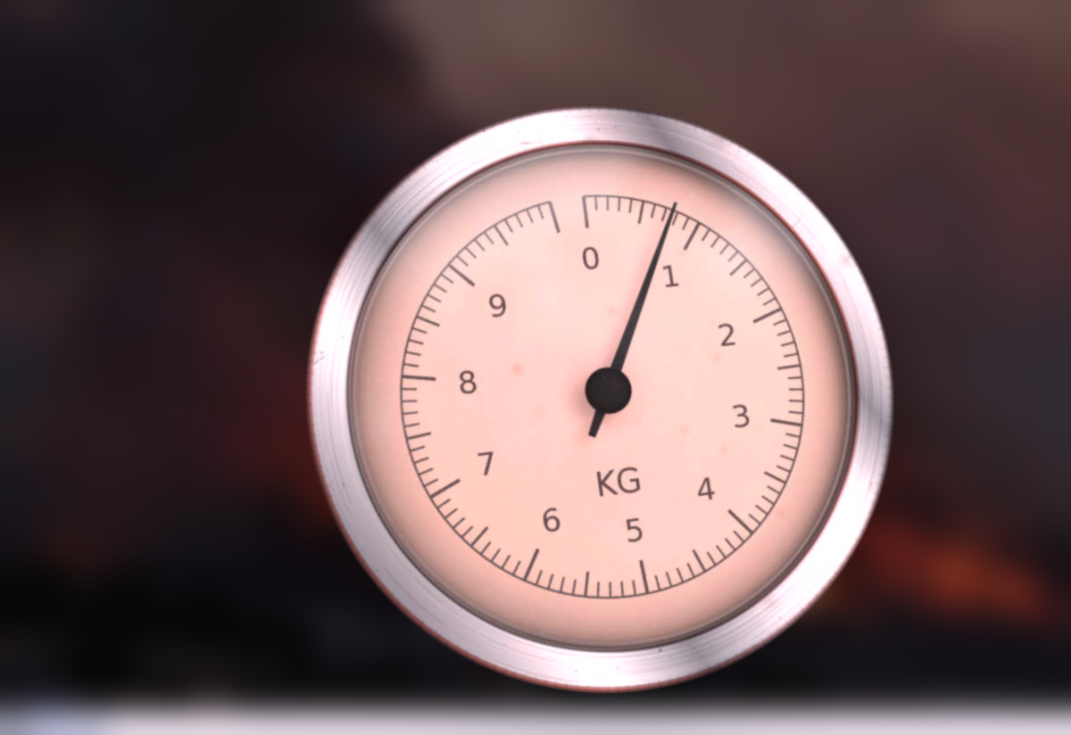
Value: 0.75 kg
